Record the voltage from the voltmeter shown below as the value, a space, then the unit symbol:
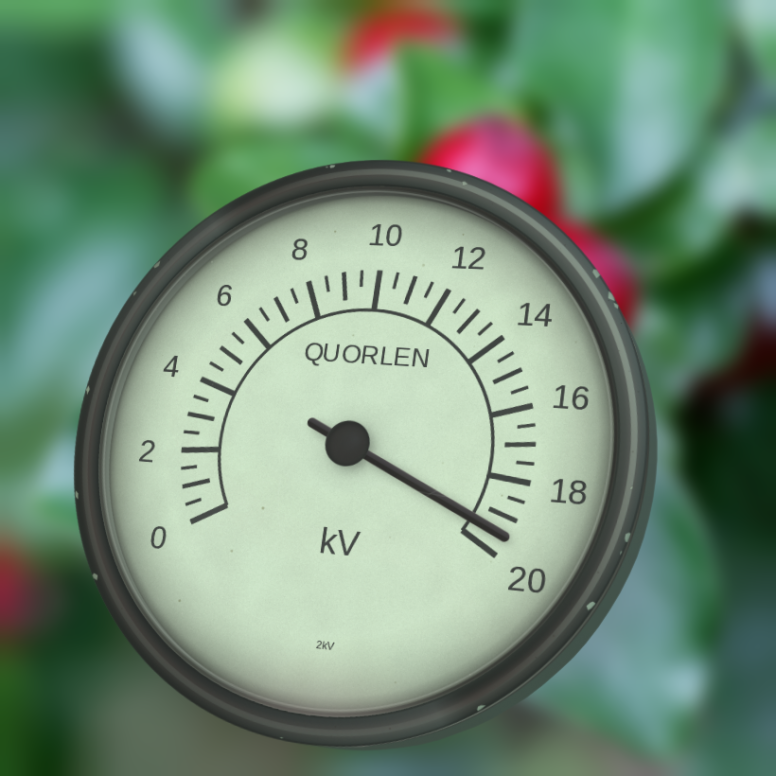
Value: 19.5 kV
